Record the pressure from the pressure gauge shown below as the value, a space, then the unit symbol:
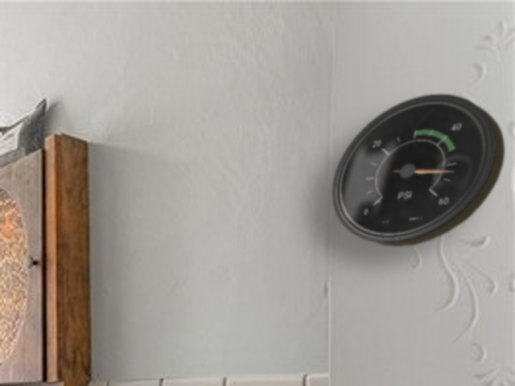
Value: 52.5 psi
